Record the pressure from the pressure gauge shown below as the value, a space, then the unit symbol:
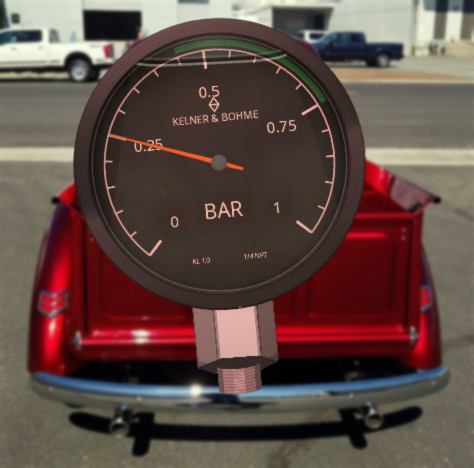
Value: 0.25 bar
